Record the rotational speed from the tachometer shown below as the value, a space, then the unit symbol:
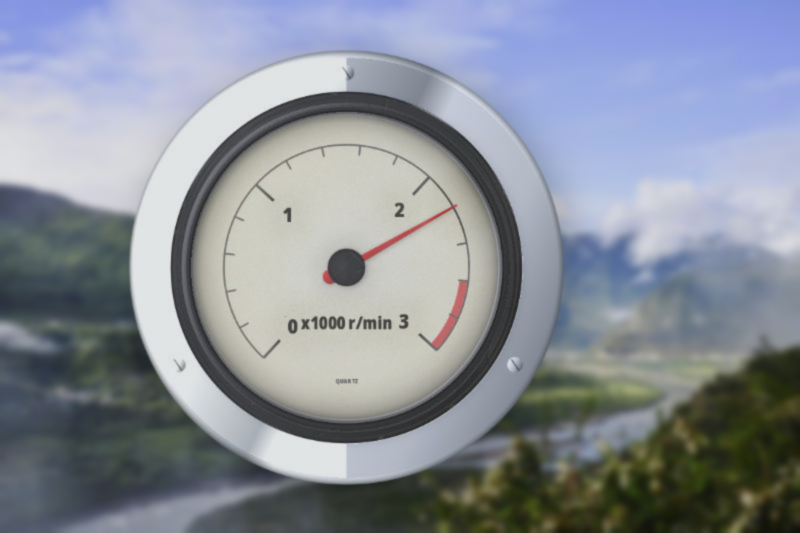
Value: 2200 rpm
